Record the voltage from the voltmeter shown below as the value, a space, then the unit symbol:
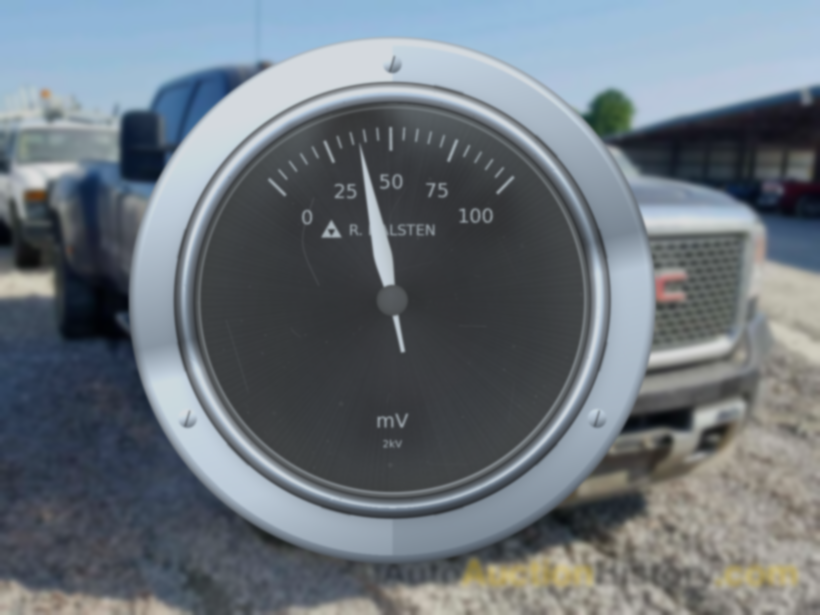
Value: 37.5 mV
